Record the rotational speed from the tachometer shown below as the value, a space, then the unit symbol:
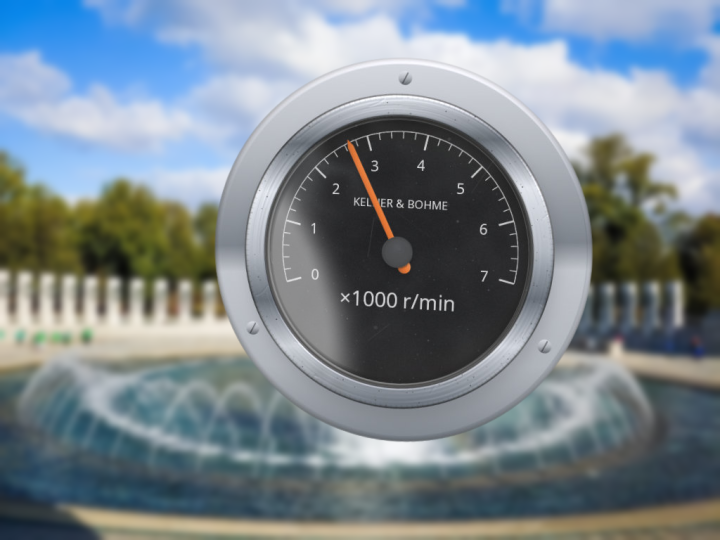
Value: 2700 rpm
